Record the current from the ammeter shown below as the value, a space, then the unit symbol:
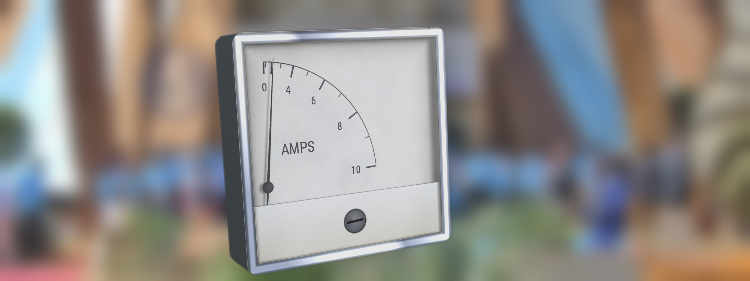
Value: 2 A
